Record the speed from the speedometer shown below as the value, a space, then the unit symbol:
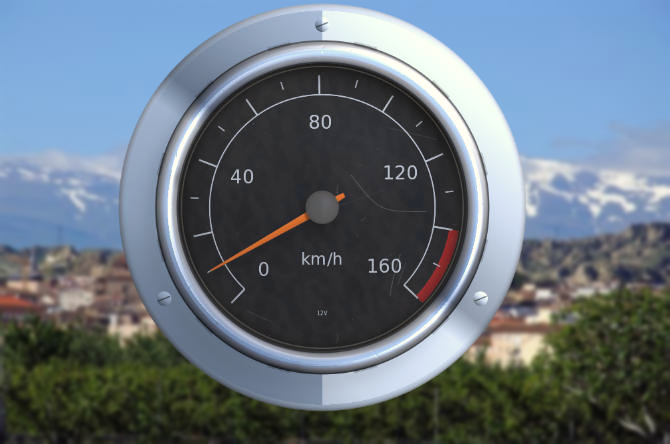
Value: 10 km/h
